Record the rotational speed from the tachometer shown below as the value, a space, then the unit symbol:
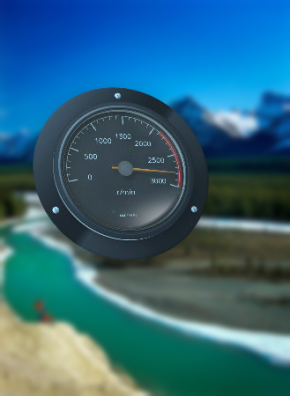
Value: 2800 rpm
